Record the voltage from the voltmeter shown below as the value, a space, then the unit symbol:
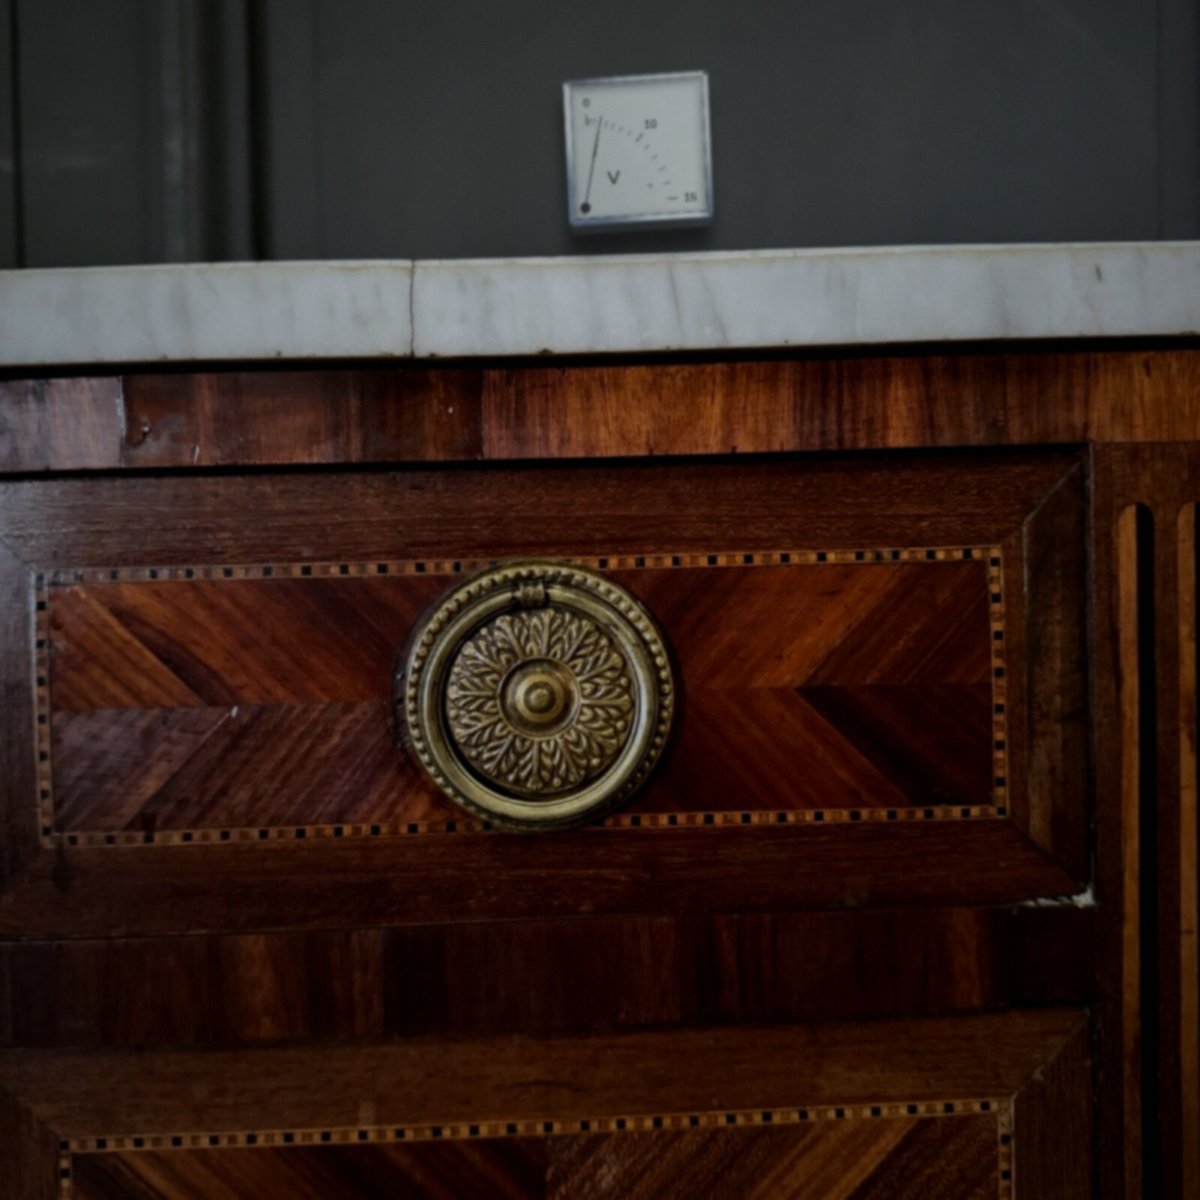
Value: 5 V
